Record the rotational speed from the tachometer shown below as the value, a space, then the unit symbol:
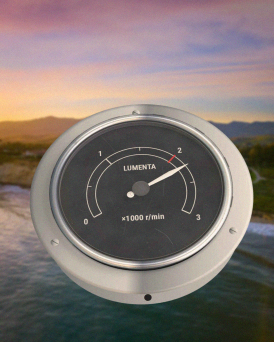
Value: 2250 rpm
